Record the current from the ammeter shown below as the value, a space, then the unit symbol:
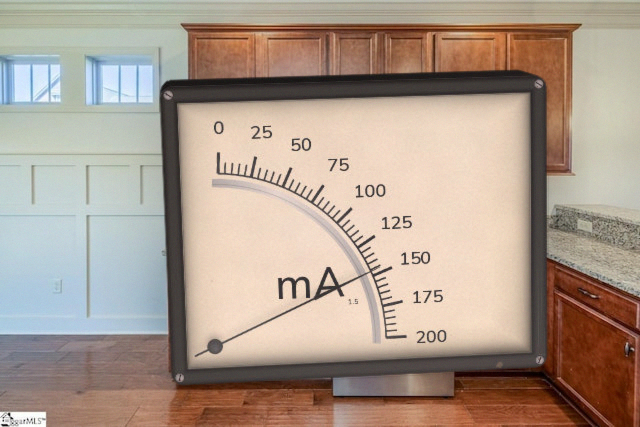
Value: 145 mA
